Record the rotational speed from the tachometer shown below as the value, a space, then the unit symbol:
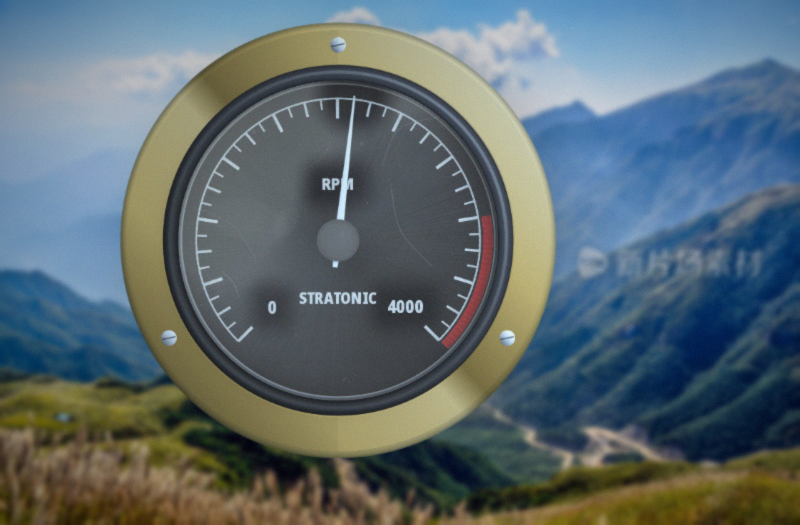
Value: 2100 rpm
